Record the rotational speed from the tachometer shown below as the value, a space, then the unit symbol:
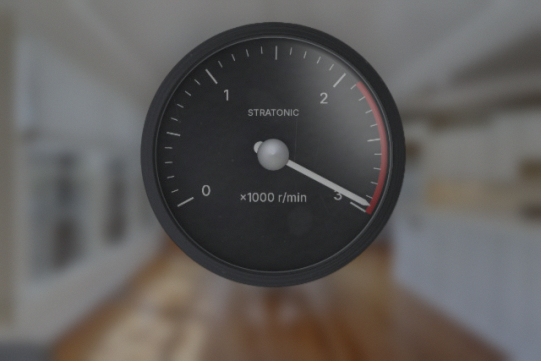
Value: 2950 rpm
